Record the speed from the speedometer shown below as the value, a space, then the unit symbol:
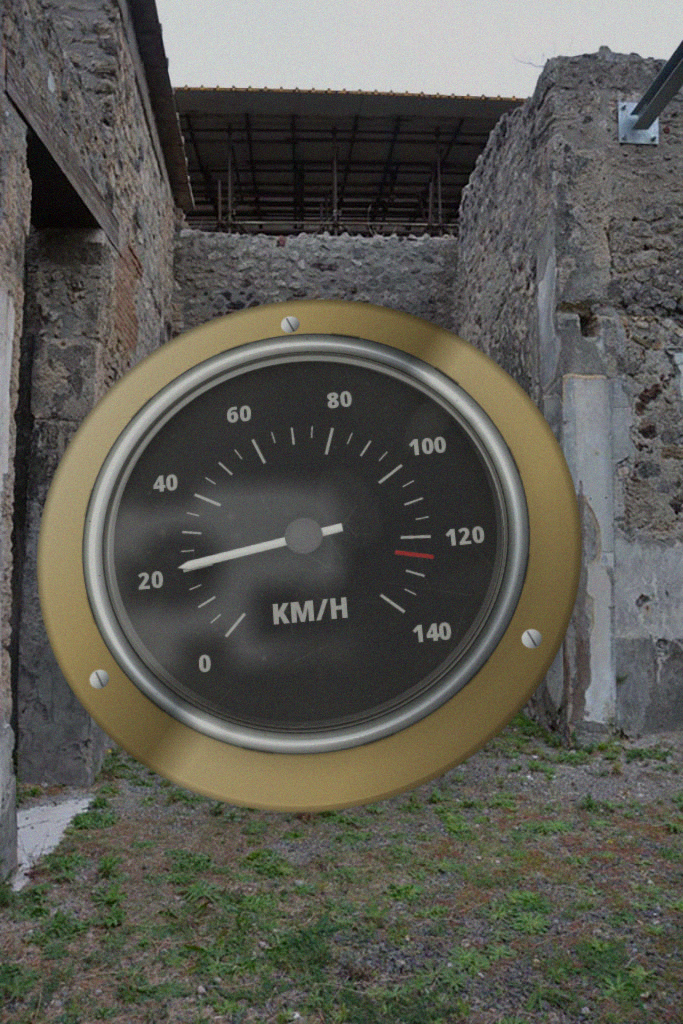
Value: 20 km/h
